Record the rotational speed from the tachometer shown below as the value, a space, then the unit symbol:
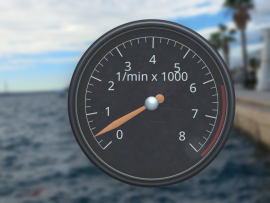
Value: 400 rpm
